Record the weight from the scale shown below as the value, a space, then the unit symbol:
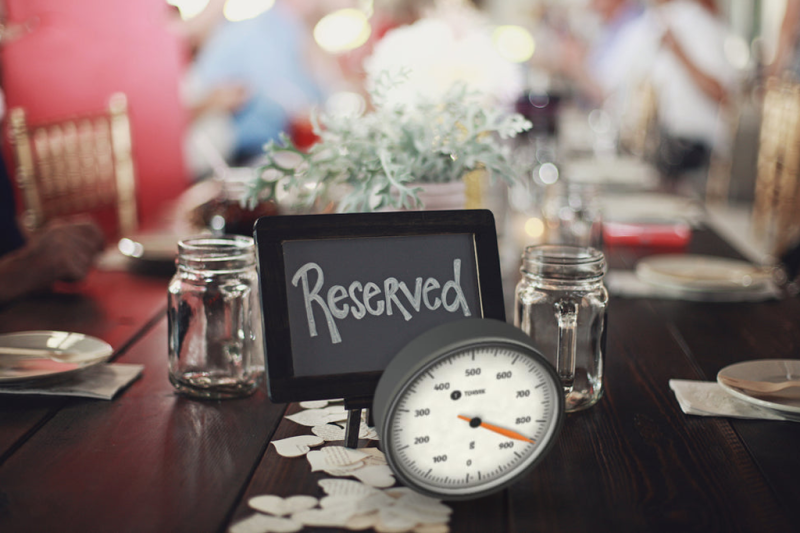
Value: 850 g
